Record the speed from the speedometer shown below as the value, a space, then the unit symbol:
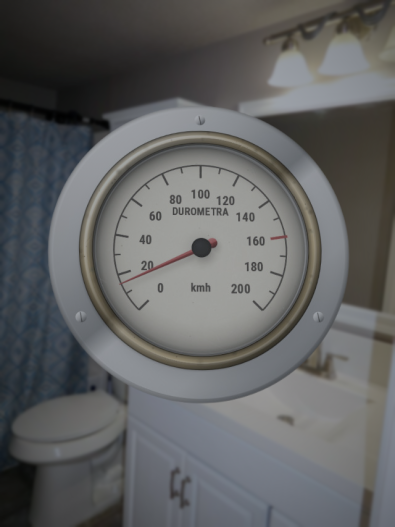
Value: 15 km/h
